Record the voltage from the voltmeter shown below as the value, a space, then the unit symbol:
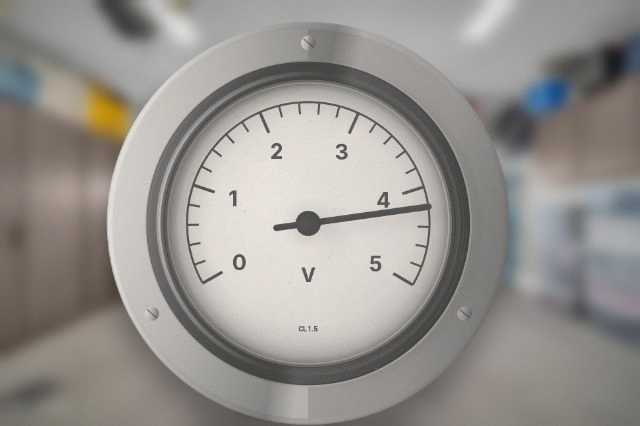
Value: 4.2 V
